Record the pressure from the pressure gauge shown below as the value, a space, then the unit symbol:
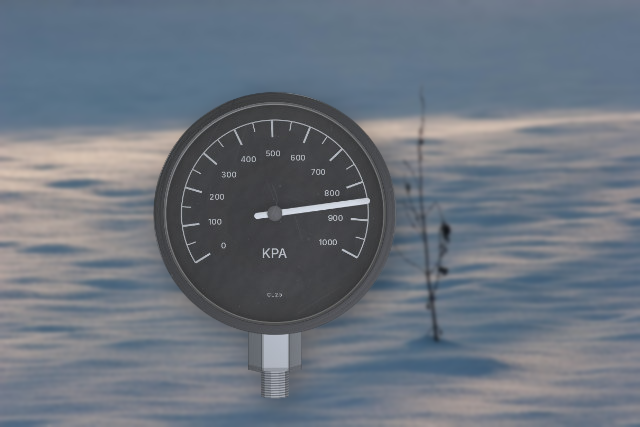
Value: 850 kPa
